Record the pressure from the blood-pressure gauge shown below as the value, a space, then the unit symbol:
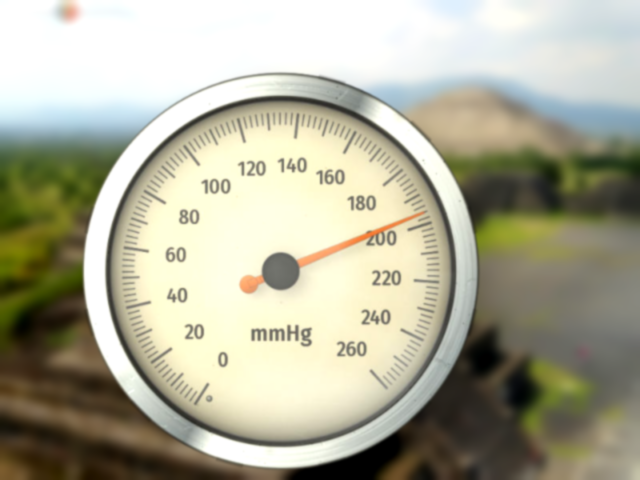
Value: 196 mmHg
